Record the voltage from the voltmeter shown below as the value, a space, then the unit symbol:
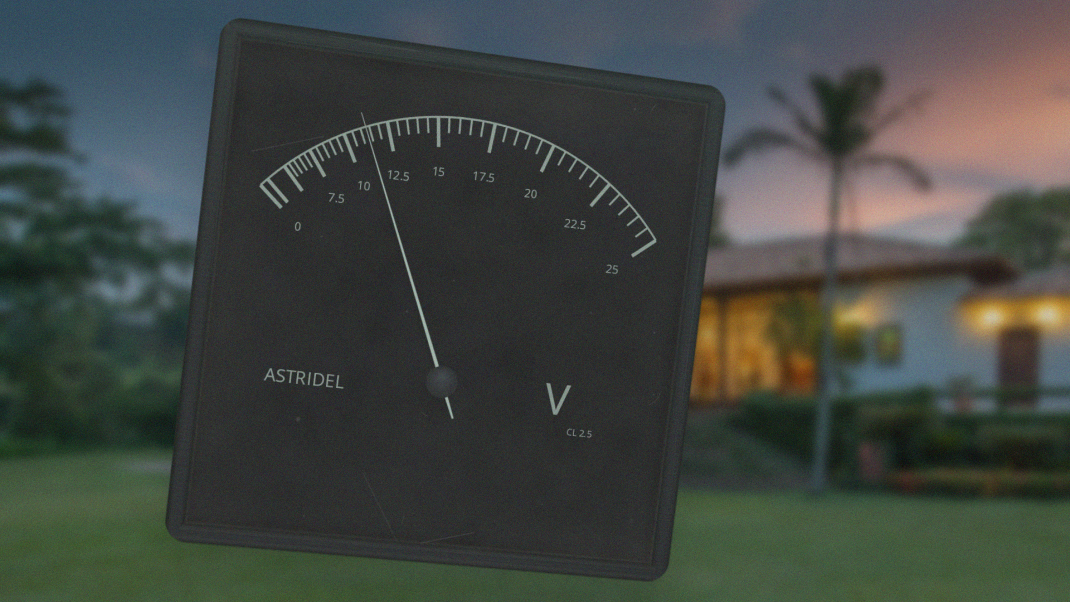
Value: 11.25 V
